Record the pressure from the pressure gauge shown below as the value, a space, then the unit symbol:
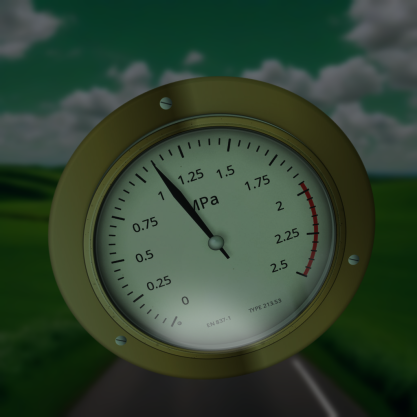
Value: 1.1 MPa
